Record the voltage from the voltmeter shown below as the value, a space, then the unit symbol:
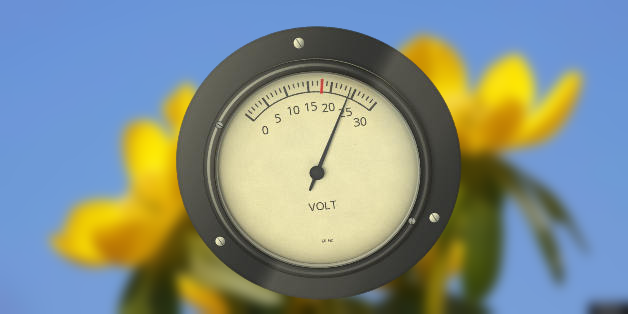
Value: 24 V
